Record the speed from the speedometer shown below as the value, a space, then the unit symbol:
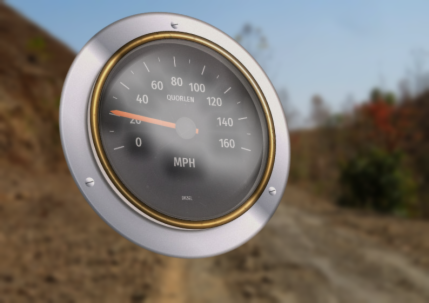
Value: 20 mph
